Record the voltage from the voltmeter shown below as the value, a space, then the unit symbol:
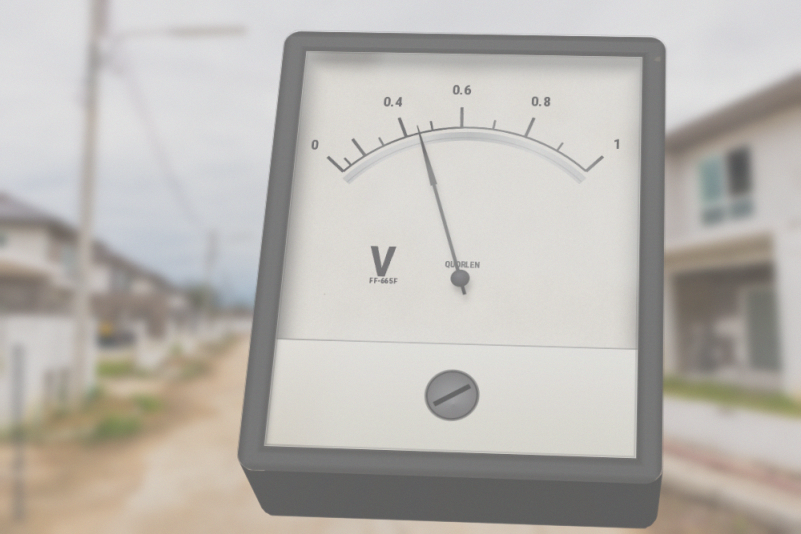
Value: 0.45 V
